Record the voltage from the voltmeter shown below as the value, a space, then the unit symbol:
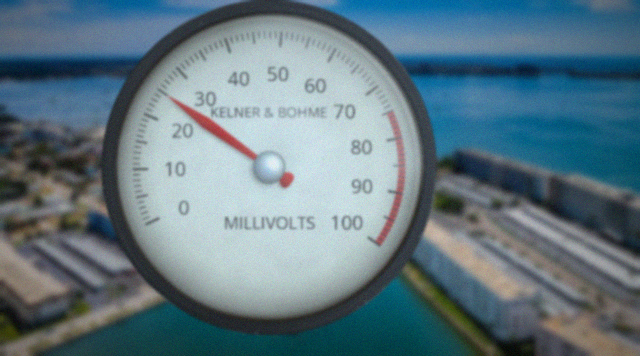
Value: 25 mV
